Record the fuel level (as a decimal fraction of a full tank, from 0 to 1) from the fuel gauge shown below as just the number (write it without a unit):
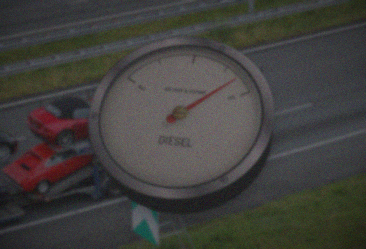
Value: 0.875
